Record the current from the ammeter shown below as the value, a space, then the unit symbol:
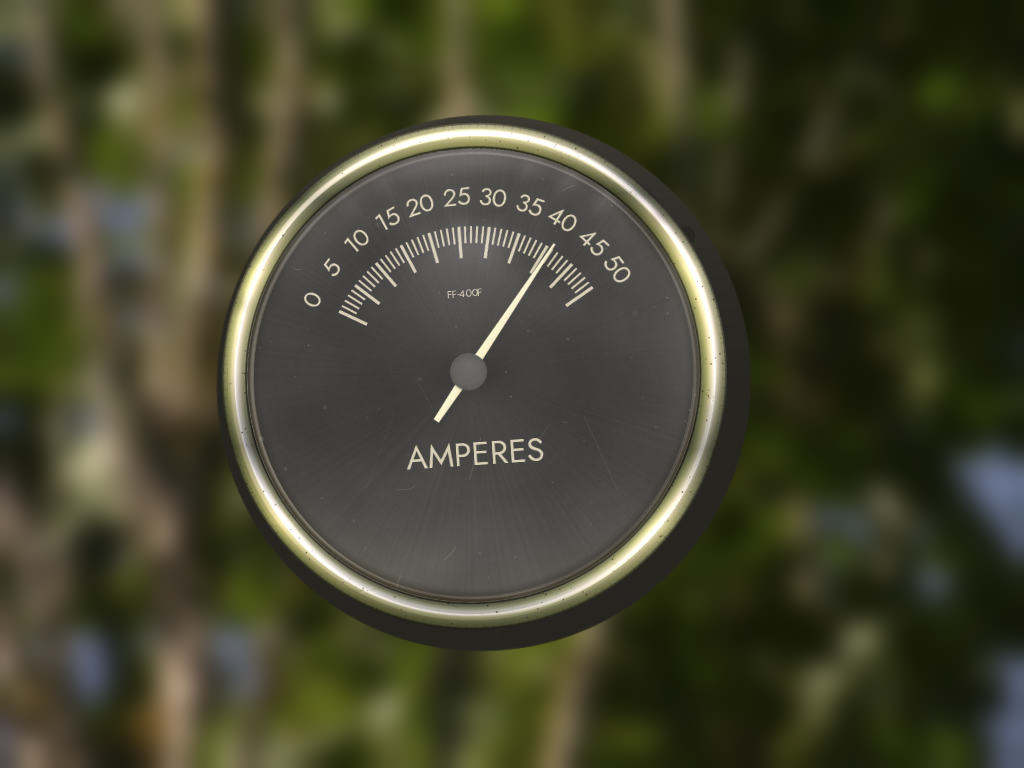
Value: 41 A
